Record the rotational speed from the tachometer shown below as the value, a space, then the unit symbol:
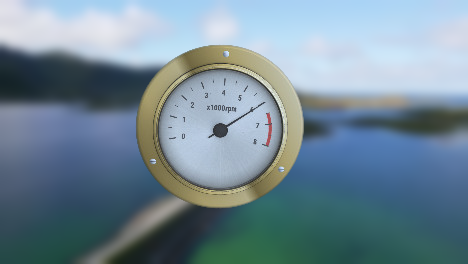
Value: 6000 rpm
